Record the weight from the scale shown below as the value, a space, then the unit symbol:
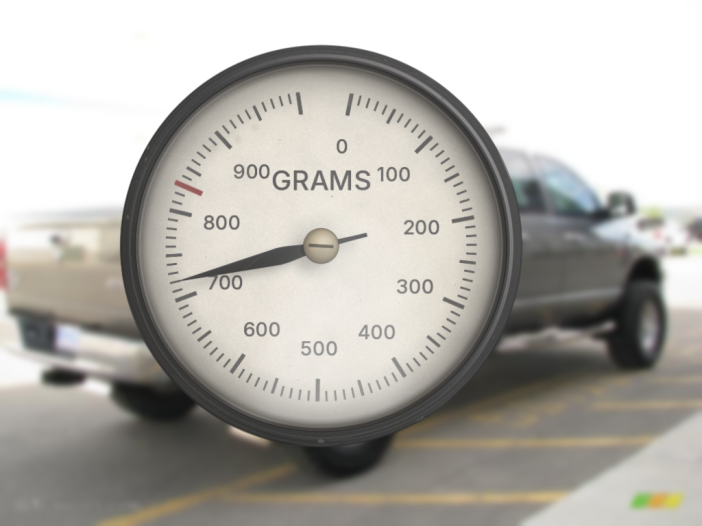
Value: 720 g
